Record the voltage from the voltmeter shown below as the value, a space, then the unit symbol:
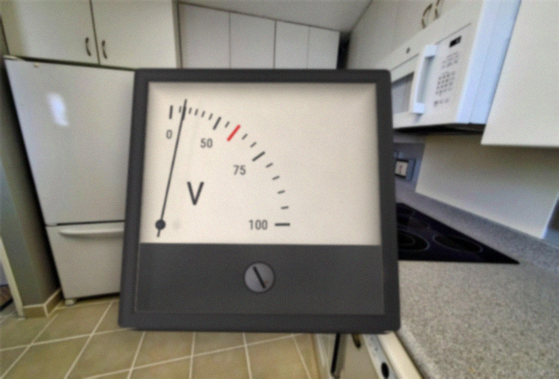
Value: 25 V
